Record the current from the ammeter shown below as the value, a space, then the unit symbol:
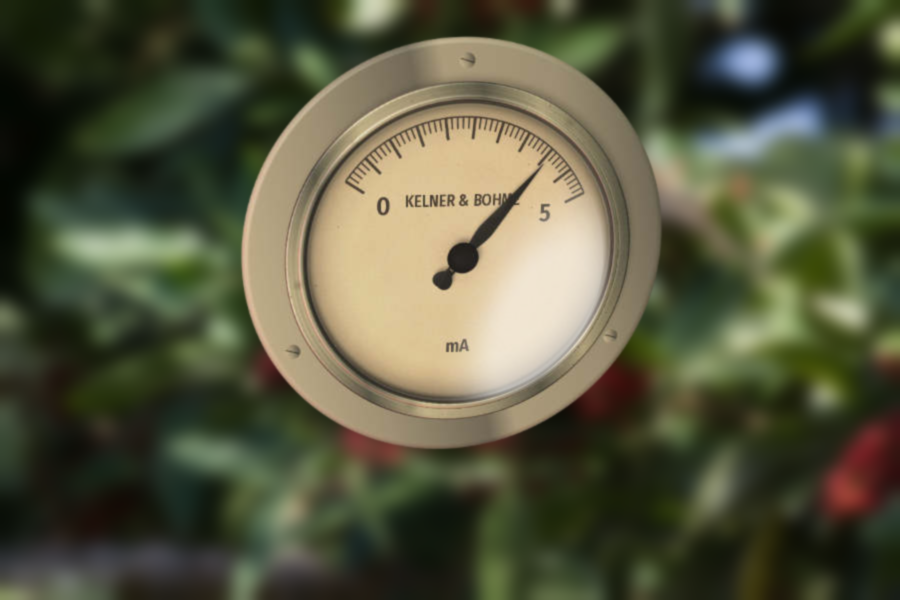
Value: 4 mA
